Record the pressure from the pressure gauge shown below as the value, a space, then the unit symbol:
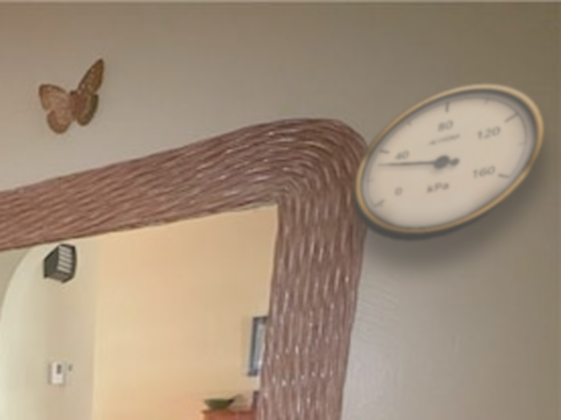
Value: 30 kPa
